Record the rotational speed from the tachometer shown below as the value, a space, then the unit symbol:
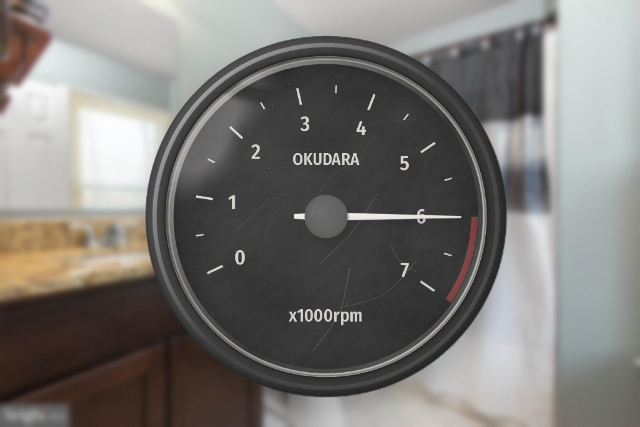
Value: 6000 rpm
